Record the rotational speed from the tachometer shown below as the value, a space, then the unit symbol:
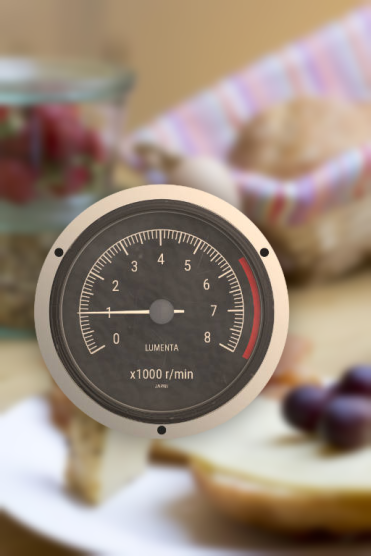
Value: 1000 rpm
